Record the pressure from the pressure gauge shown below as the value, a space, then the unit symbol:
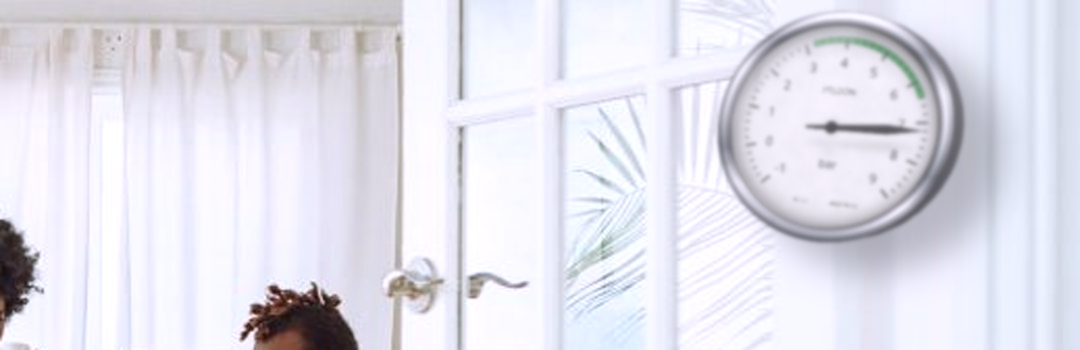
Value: 7.2 bar
